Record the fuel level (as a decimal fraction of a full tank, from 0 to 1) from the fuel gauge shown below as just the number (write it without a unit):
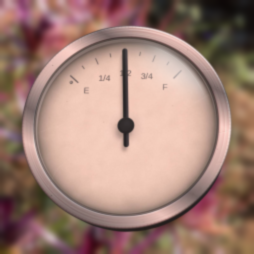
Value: 0.5
